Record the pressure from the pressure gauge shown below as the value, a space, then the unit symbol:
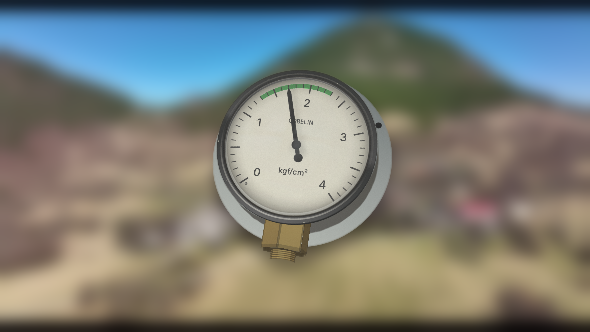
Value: 1.7 kg/cm²
